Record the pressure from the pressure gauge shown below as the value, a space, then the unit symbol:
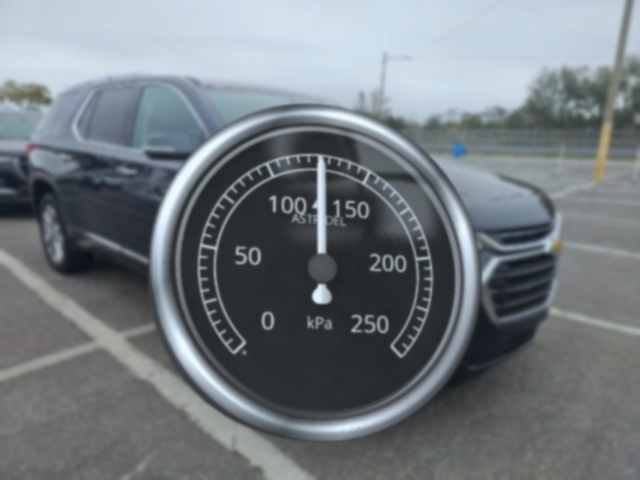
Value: 125 kPa
